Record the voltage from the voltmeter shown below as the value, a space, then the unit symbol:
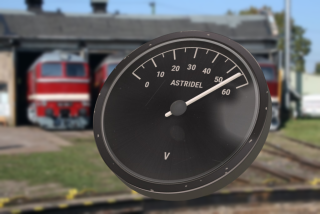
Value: 55 V
